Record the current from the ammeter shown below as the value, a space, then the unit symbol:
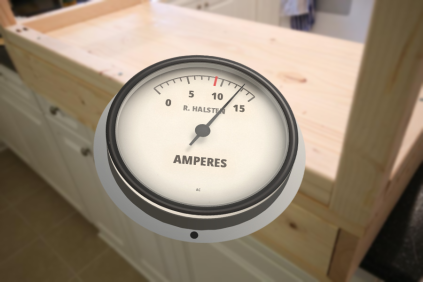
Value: 13 A
